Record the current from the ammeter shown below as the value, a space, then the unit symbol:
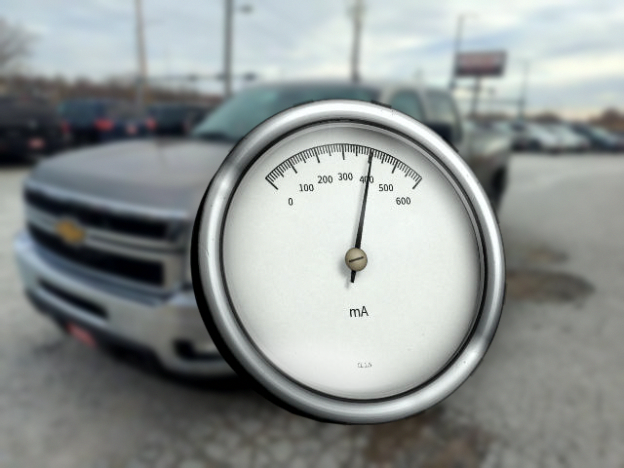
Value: 400 mA
